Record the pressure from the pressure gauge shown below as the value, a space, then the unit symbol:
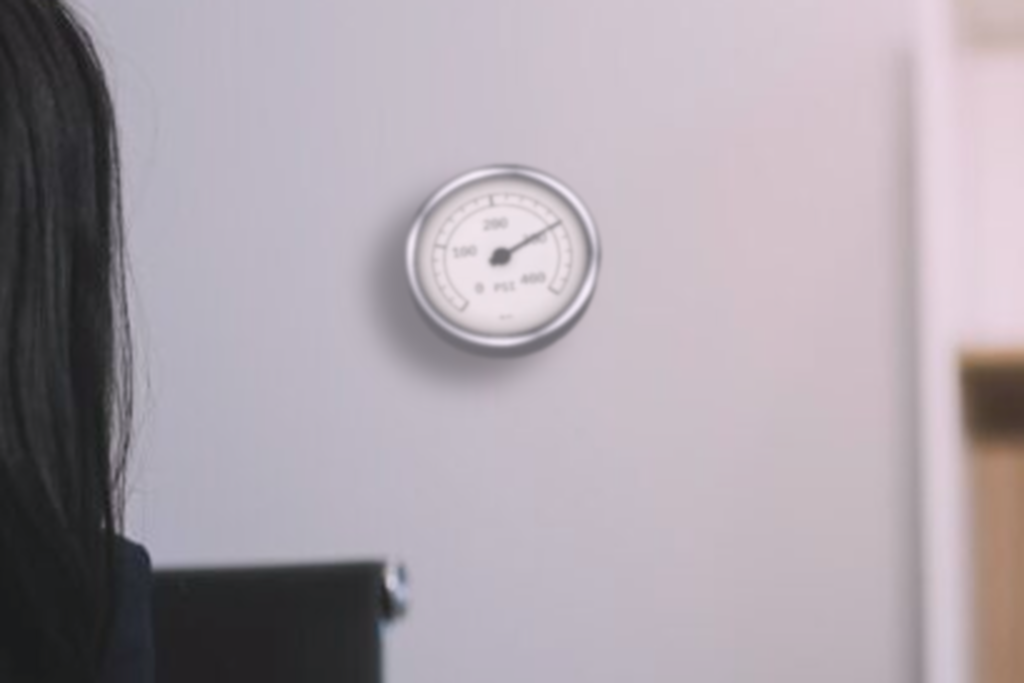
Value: 300 psi
